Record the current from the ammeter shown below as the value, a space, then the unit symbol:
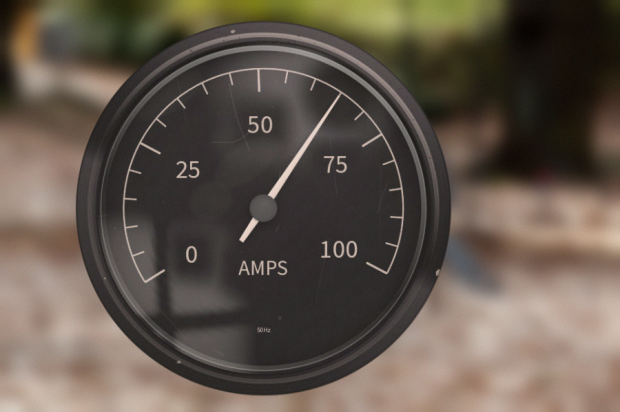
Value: 65 A
